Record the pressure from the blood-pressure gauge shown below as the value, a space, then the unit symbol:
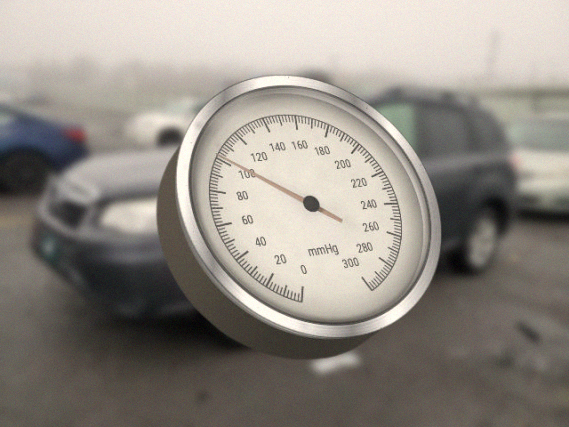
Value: 100 mmHg
